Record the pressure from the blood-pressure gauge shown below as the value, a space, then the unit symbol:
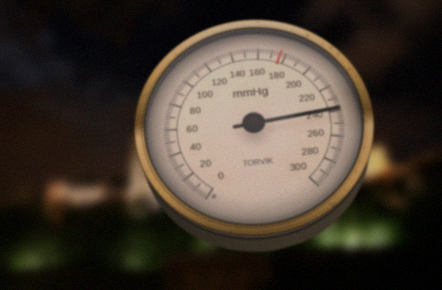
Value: 240 mmHg
